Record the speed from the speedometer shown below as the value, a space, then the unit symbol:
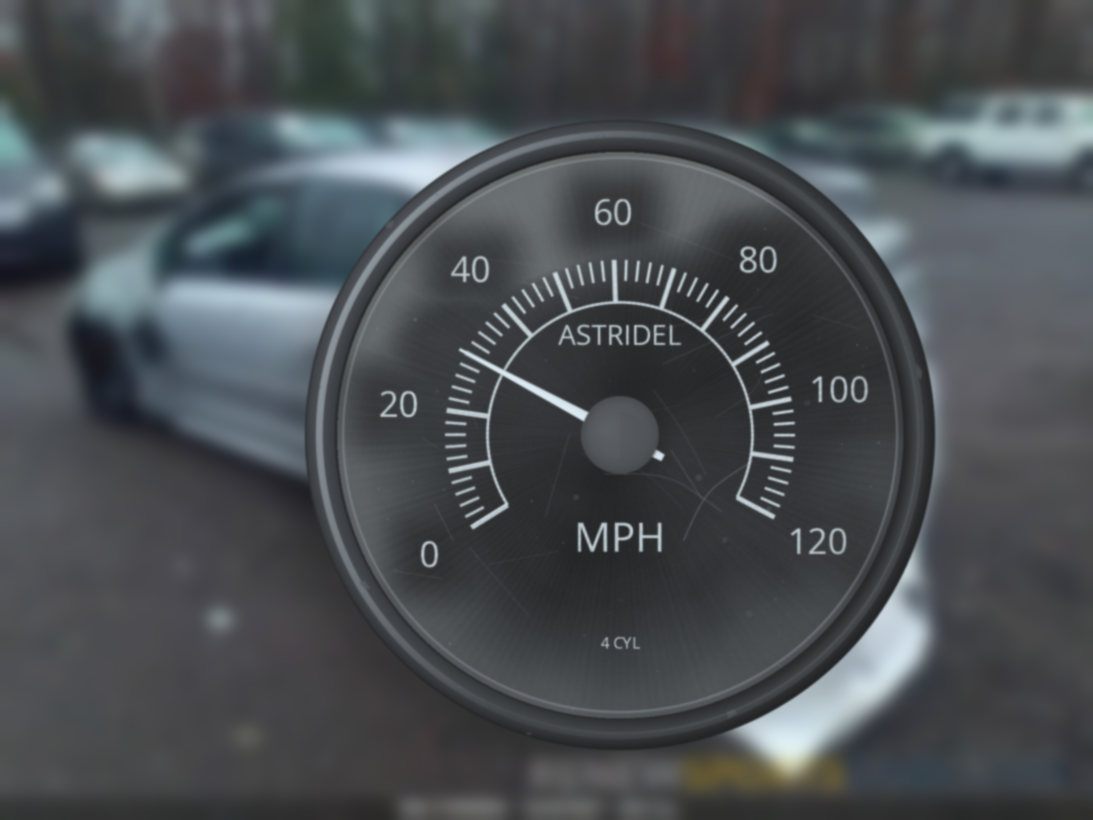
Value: 30 mph
